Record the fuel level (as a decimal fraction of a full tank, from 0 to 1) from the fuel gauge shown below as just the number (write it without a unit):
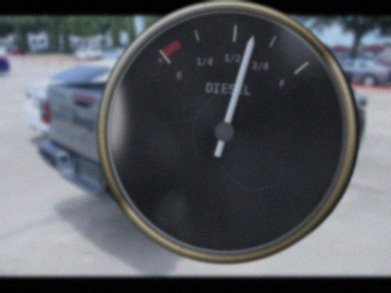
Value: 0.625
